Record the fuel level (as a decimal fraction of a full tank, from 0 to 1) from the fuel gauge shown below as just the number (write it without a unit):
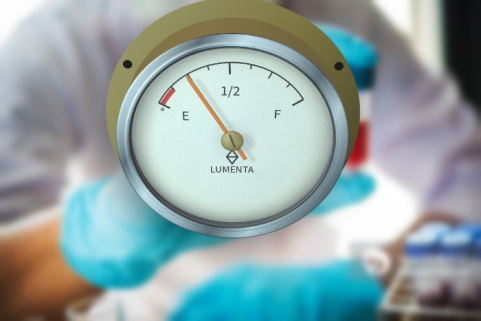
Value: 0.25
